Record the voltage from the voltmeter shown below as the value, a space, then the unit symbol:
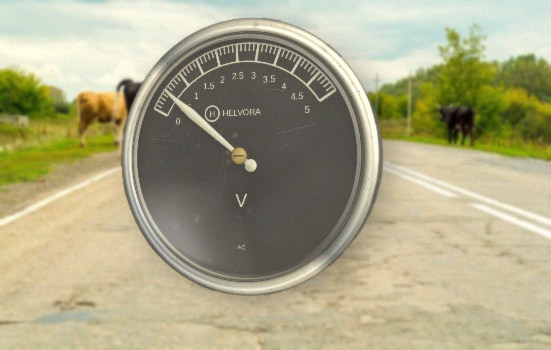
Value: 0.5 V
